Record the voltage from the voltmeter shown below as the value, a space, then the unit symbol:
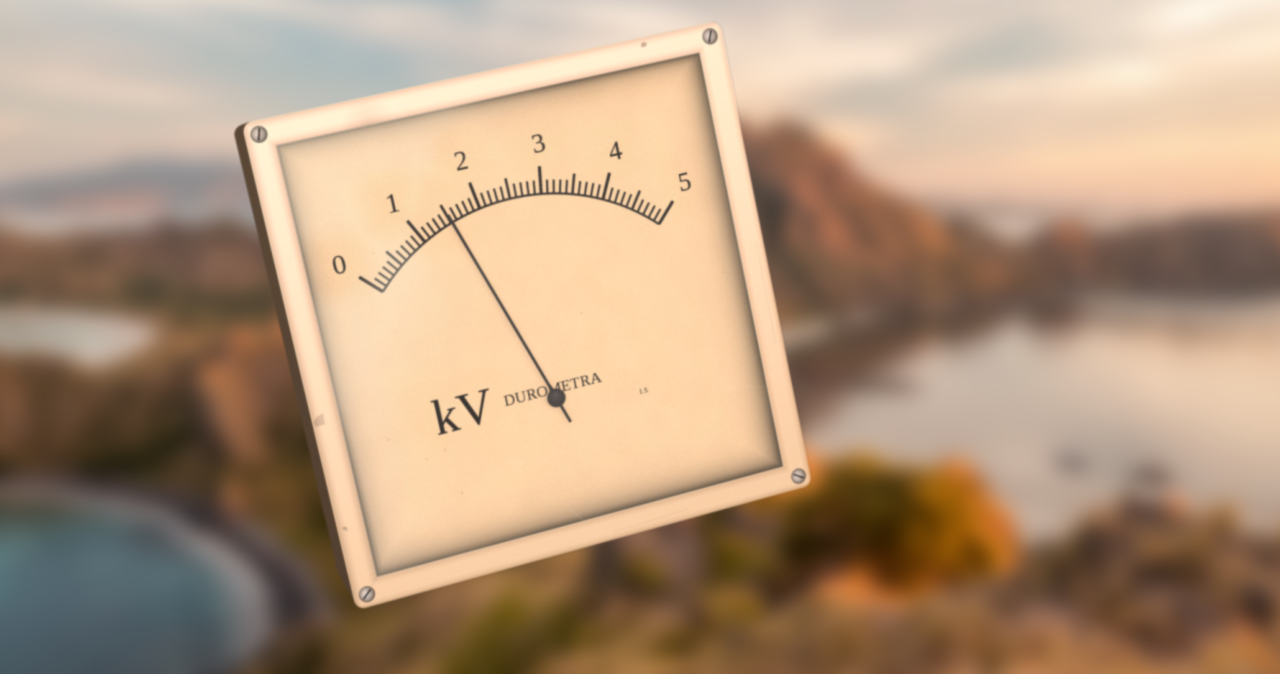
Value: 1.5 kV
